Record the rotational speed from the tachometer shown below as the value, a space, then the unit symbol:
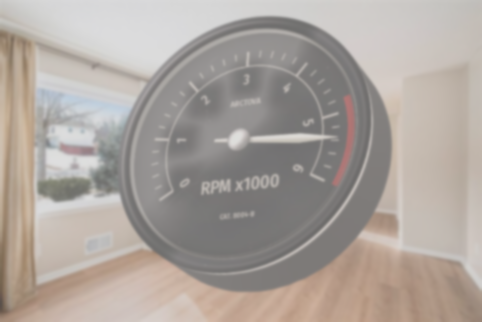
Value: 5400 rpm
